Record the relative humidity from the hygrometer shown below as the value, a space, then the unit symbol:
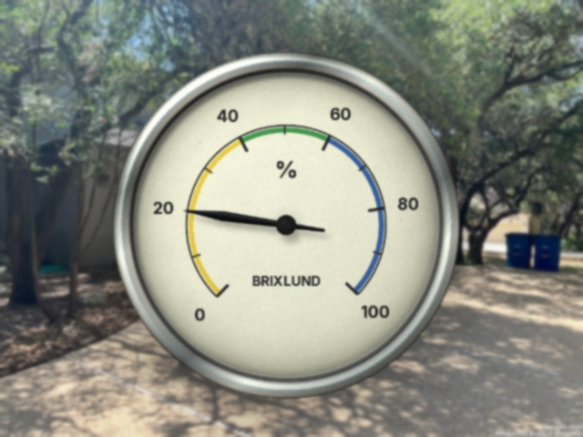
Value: 20 %
